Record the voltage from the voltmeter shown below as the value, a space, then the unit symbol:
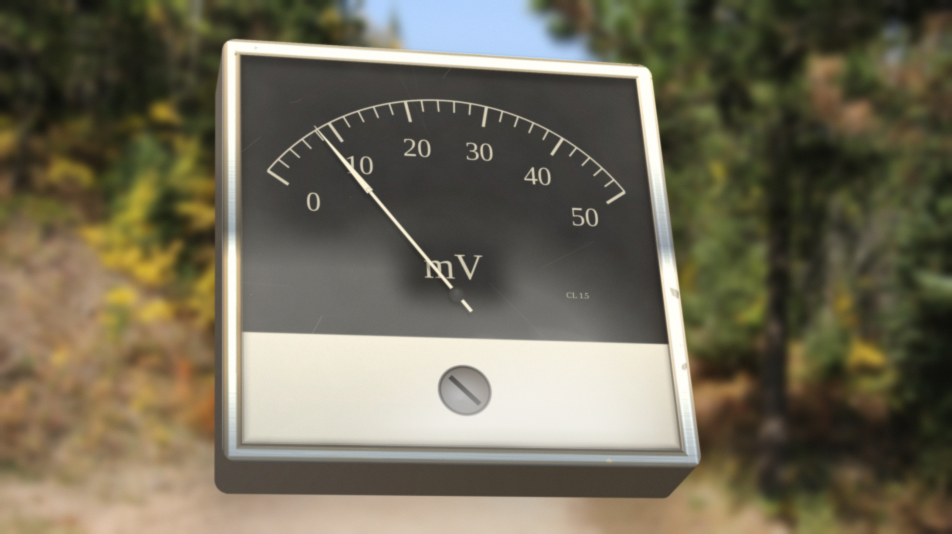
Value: 8 mV
